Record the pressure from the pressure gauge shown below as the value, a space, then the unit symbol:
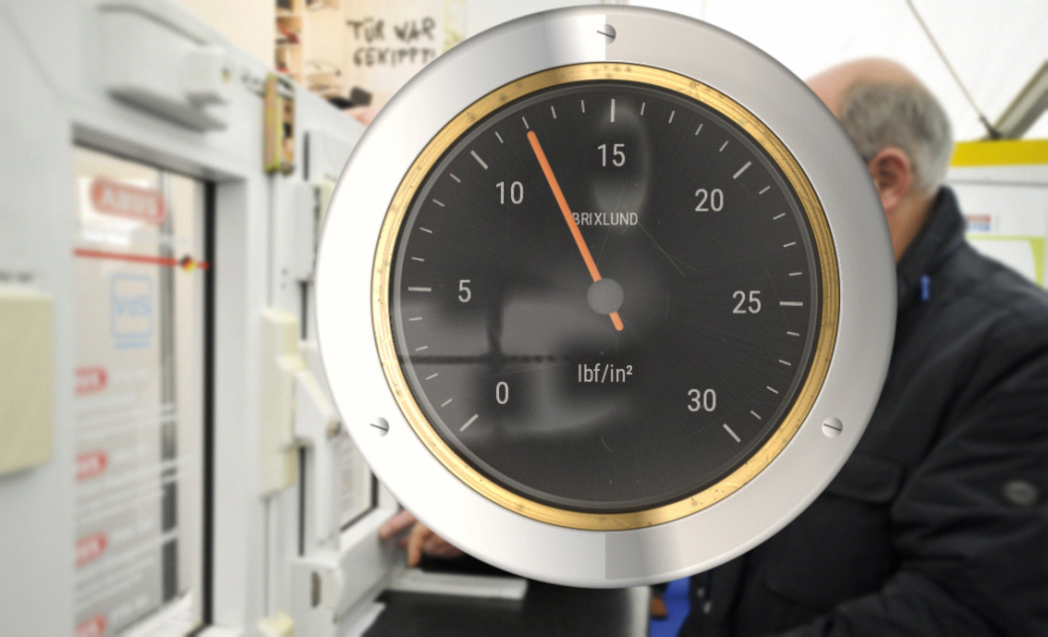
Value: 12 psi
